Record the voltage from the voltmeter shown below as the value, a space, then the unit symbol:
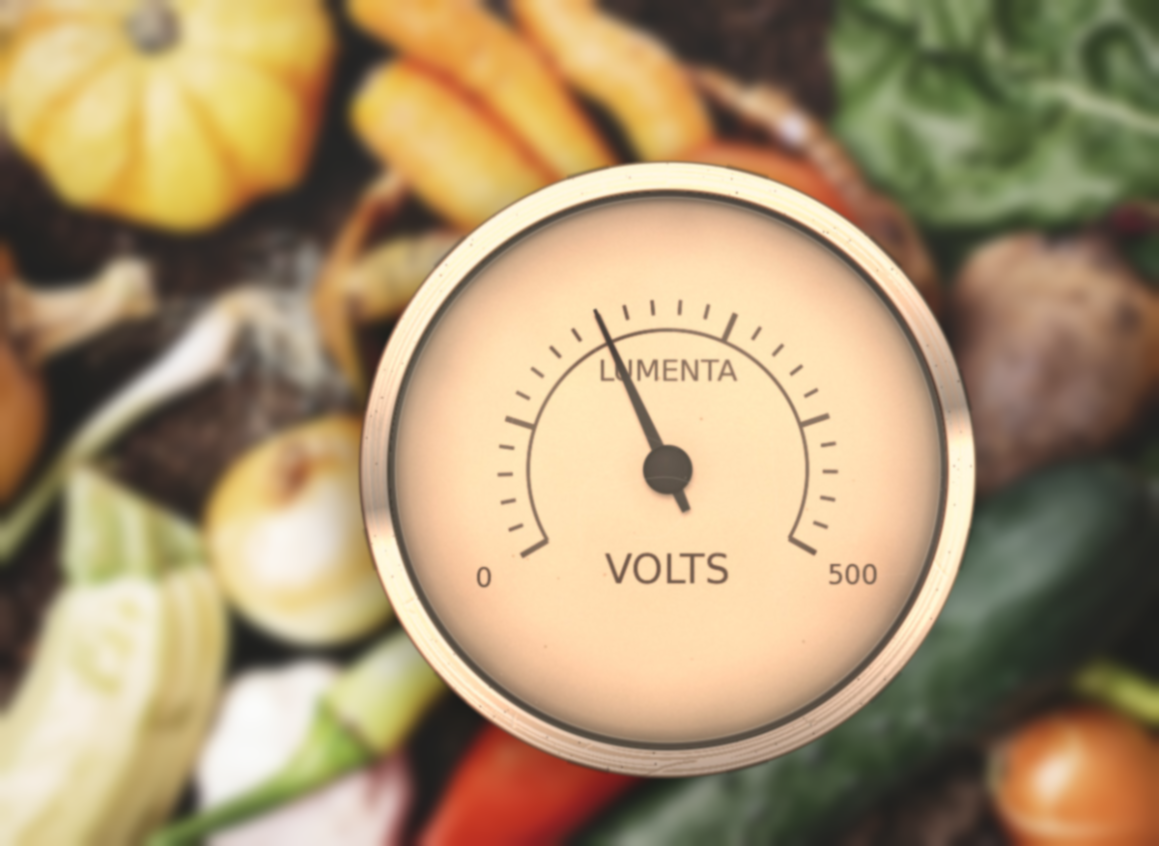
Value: 200 V
